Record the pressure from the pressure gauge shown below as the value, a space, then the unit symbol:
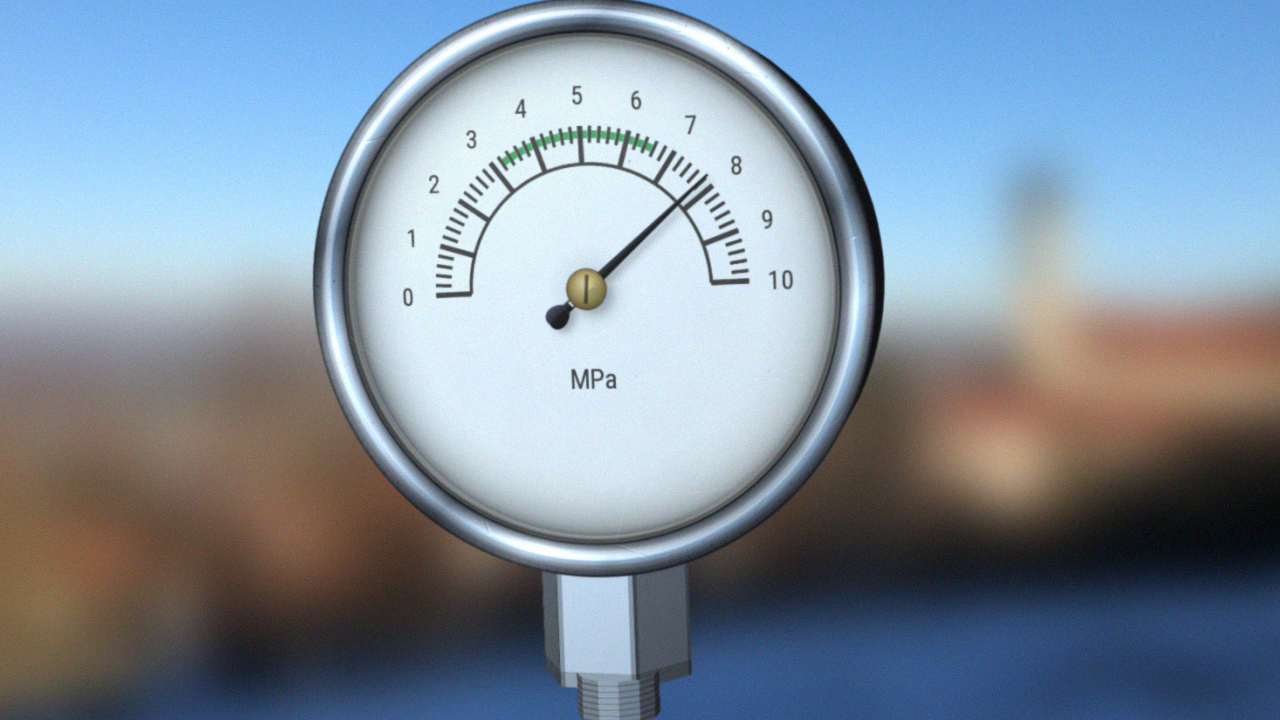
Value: 7.8 MPa
